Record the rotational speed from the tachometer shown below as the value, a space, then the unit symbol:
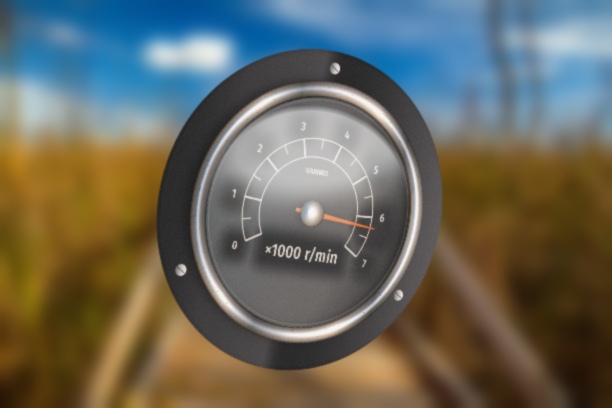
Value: 6250 rpm
